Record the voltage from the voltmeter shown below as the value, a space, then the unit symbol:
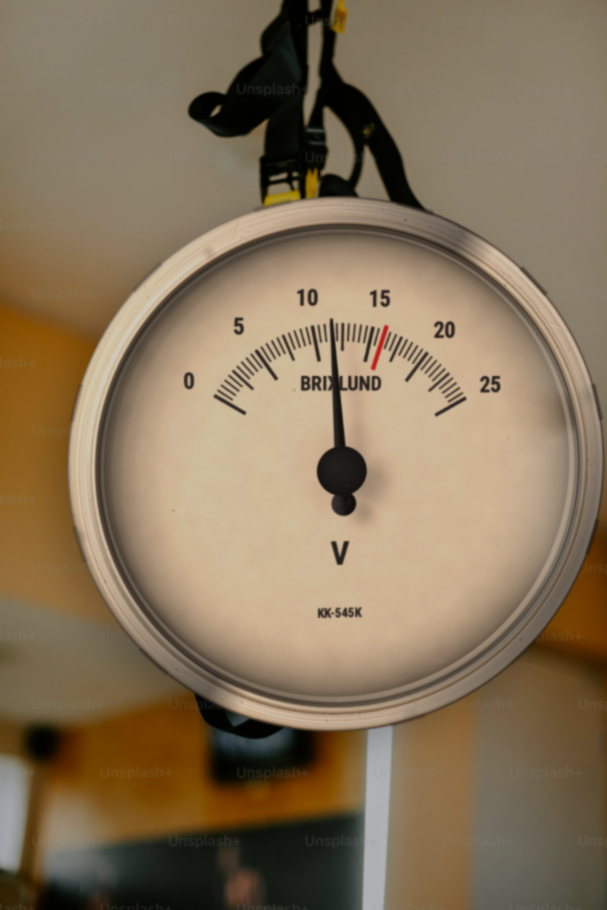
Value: 11.5 V
